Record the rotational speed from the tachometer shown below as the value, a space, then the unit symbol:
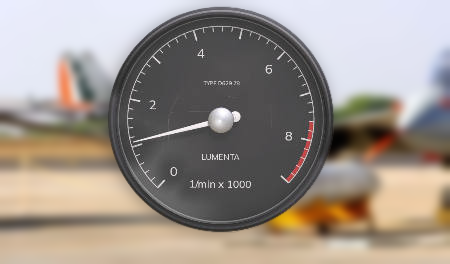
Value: 1100 rpm
